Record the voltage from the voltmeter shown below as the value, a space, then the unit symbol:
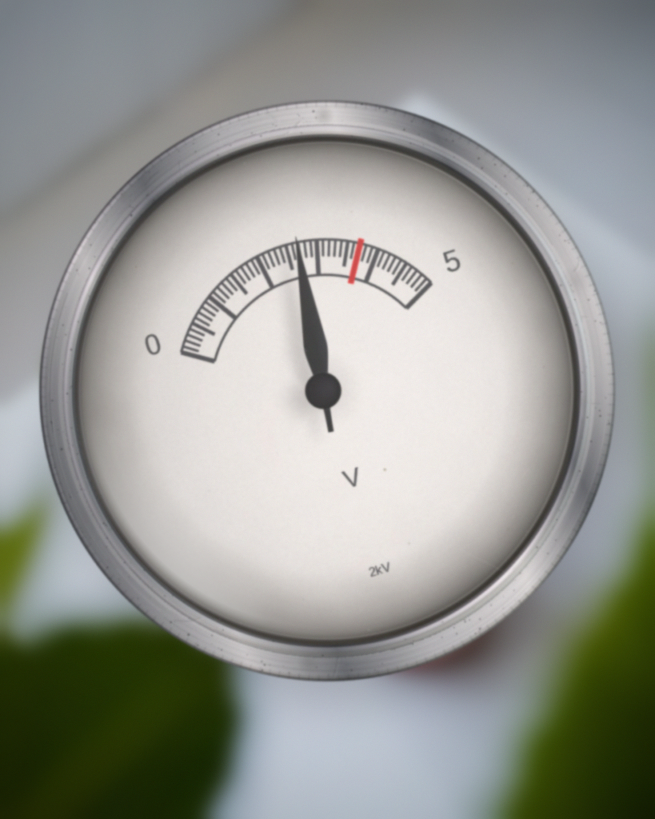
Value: 2.7 V
